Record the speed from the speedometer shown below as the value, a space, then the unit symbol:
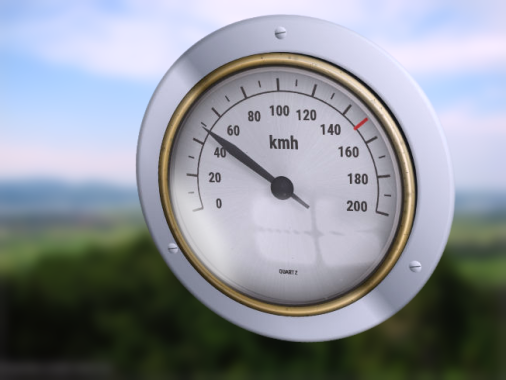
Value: 50 km/h
